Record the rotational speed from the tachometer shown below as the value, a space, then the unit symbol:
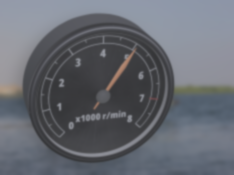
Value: 5000 rpm
